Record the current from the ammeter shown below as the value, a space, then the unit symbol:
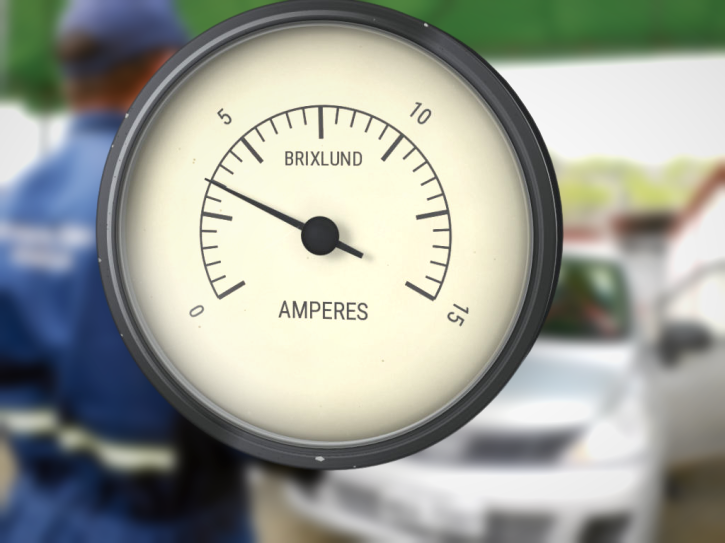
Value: 3.5 A
